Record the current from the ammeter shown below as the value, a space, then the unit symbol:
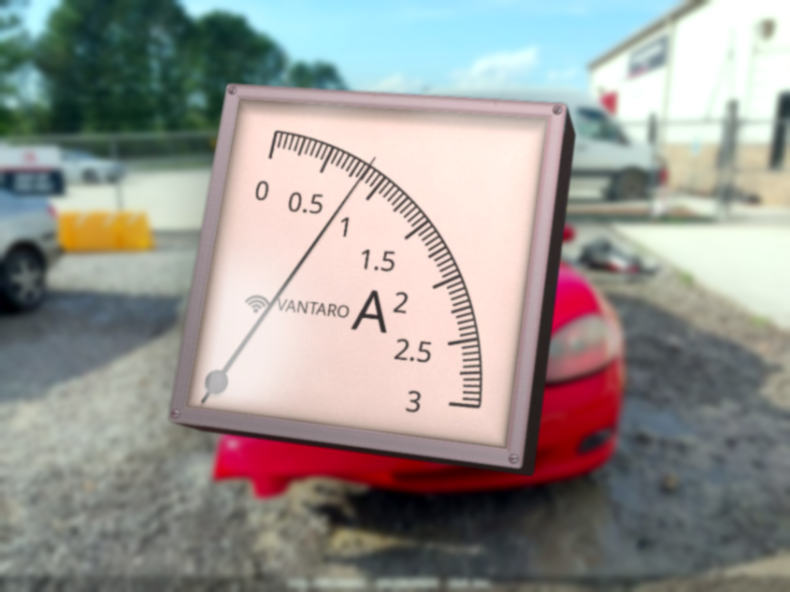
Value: 0.85 A
